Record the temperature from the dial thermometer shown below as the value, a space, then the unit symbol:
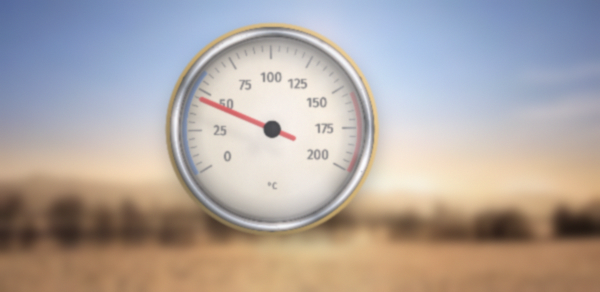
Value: 45 °C
